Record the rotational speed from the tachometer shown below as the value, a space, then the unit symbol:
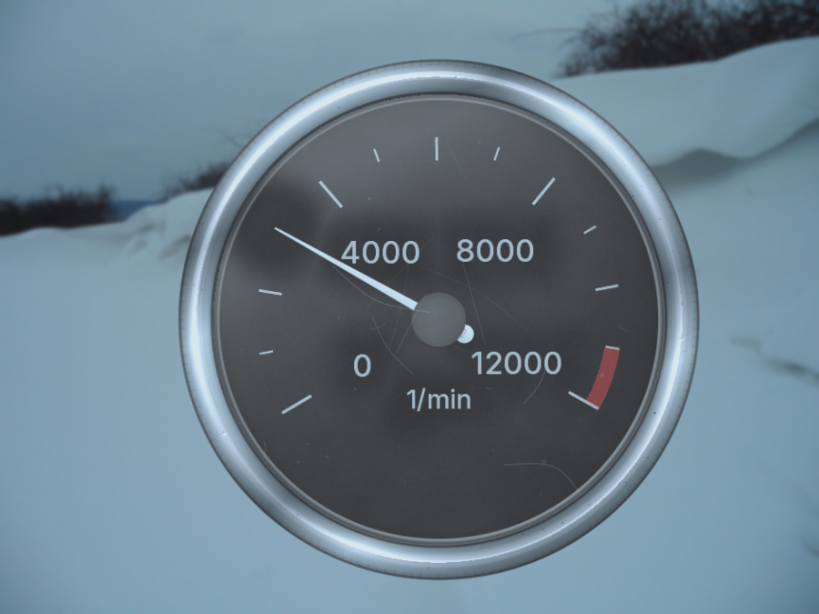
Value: 3000 rpm
